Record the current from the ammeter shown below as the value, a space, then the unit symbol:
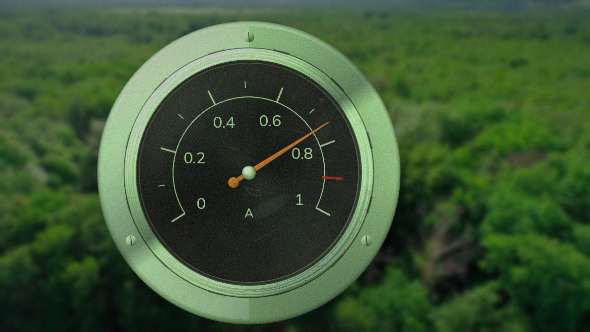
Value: 0.75 A
